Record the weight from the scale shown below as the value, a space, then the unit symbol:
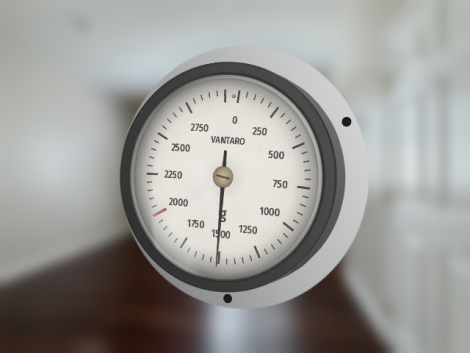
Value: 1500 g
